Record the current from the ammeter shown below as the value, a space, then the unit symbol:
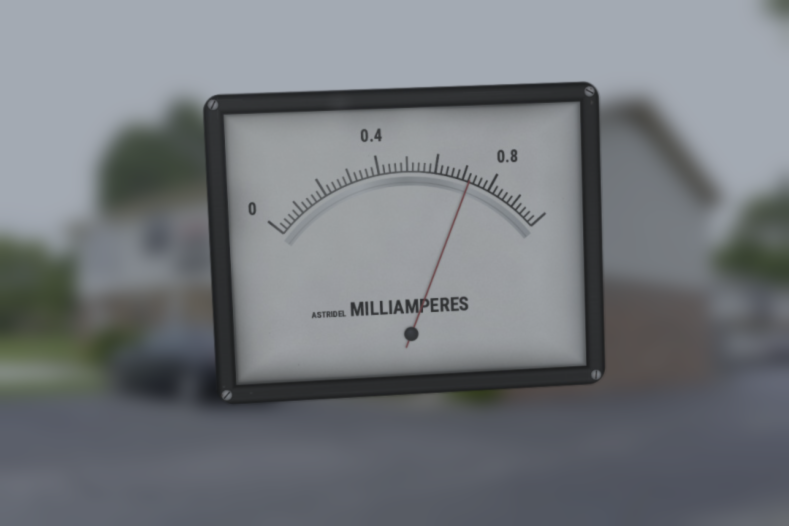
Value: 0.72 mA
